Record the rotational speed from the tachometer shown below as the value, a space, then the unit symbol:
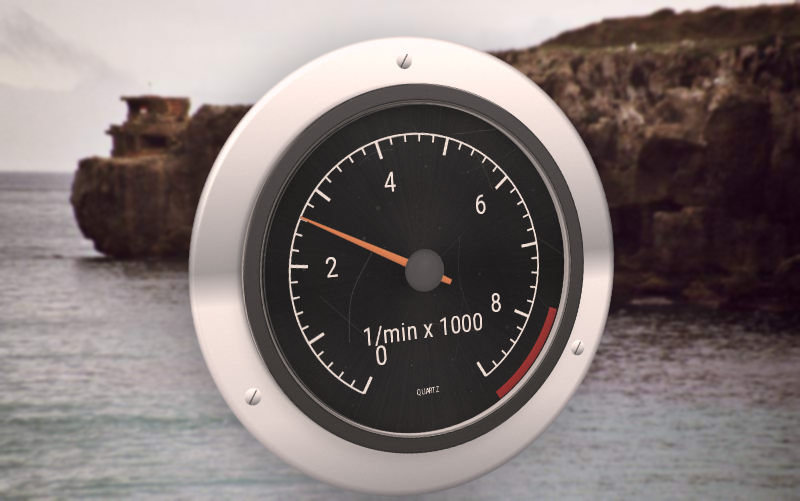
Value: 2600 rpm
